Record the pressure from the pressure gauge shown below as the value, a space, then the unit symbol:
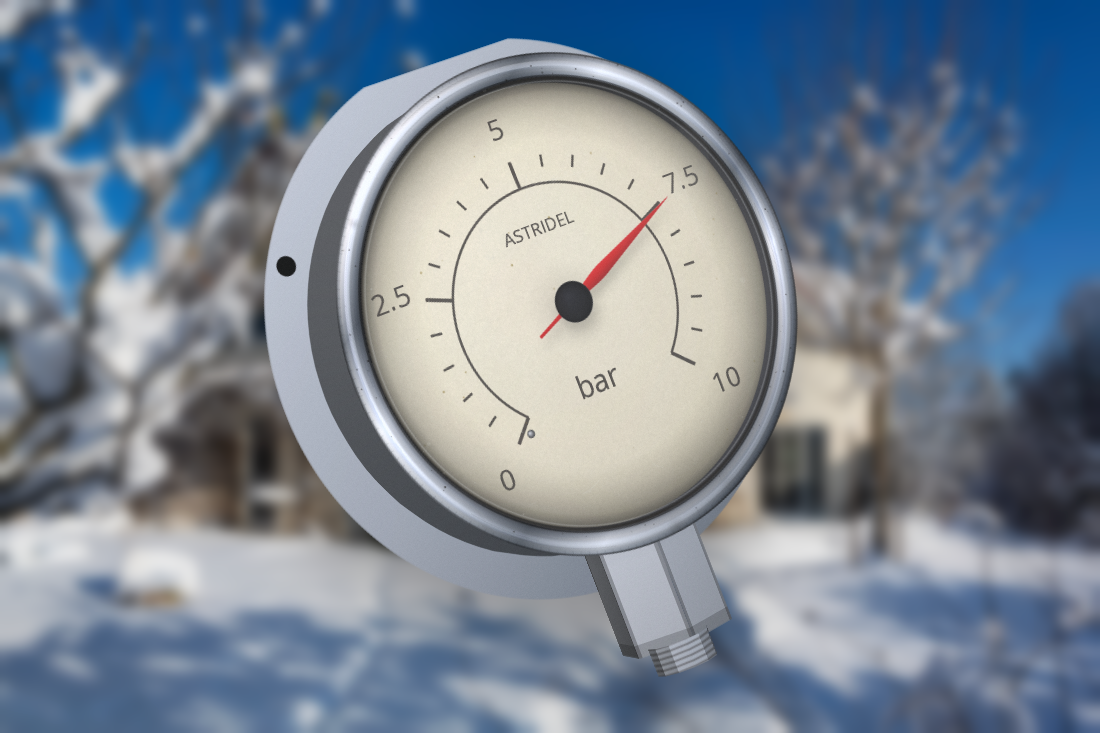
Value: 7.5 bar
